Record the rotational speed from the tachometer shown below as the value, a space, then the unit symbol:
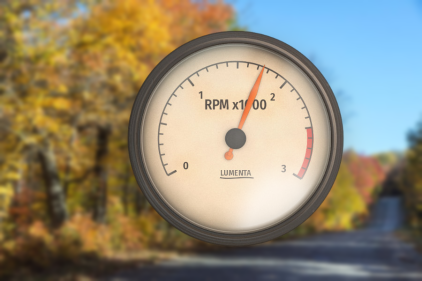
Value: 1750 rpm
